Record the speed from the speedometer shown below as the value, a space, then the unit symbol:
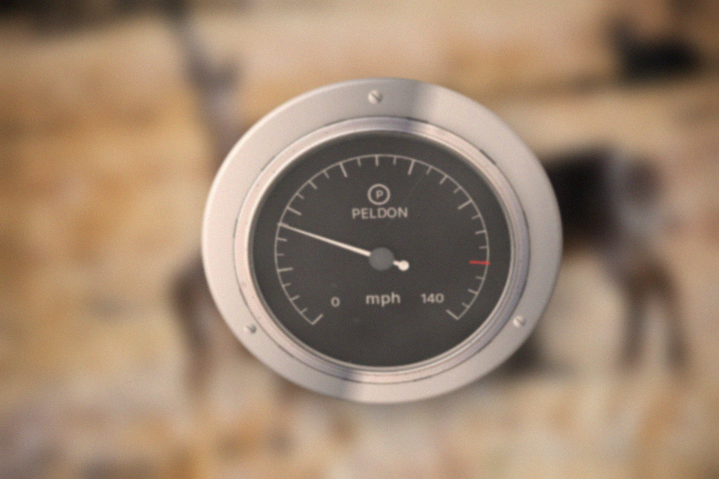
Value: 35 mph
